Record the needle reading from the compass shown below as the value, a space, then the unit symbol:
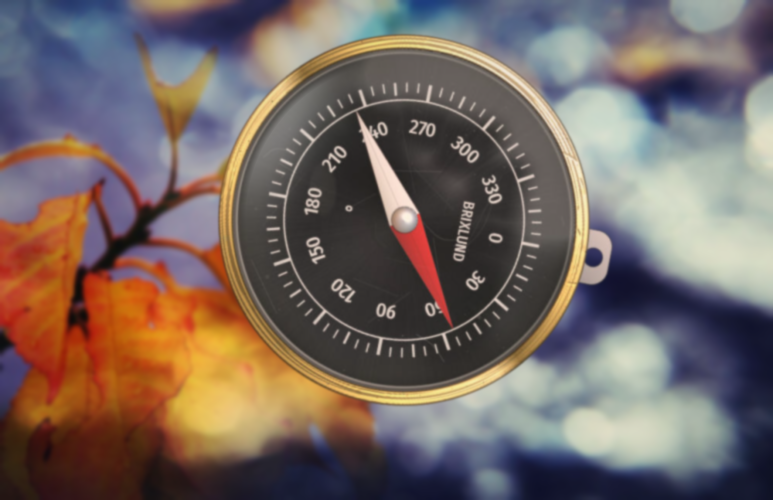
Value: 55 °
